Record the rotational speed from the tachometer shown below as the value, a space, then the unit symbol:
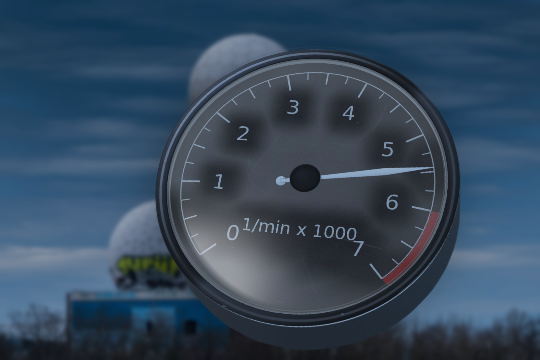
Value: 5500 rpm
